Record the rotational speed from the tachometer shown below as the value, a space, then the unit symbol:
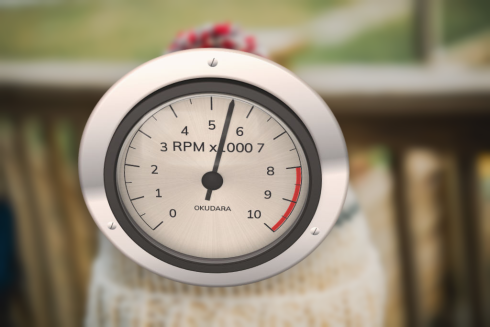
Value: 5500 rpm
